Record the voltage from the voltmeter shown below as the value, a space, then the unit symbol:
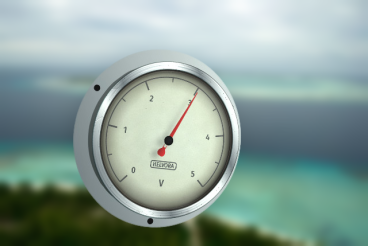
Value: 3 V
